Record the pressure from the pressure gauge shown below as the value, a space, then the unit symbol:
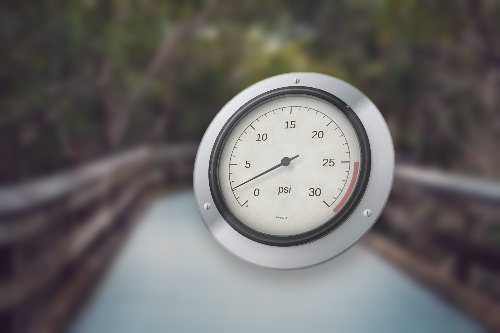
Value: 2 psi
